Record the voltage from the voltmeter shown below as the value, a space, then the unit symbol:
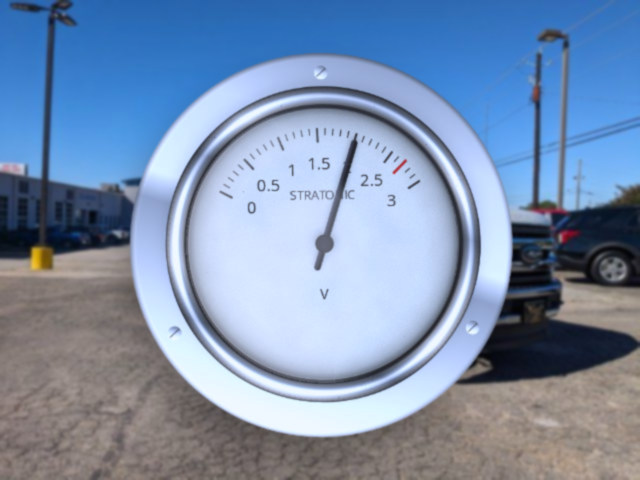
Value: 2 V
